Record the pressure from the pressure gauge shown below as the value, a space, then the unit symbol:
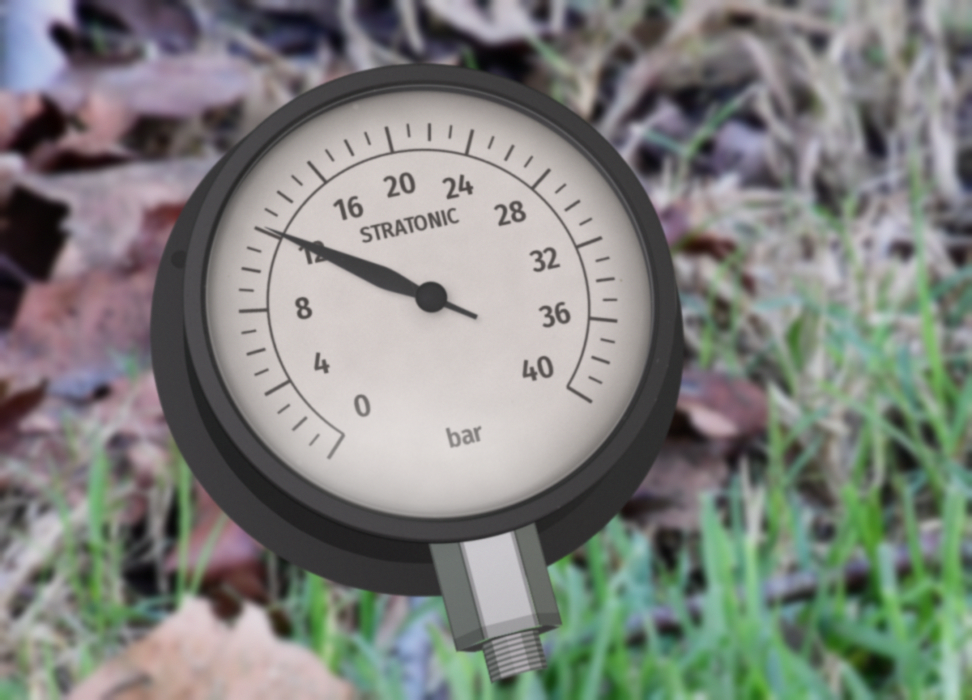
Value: 12 bar
